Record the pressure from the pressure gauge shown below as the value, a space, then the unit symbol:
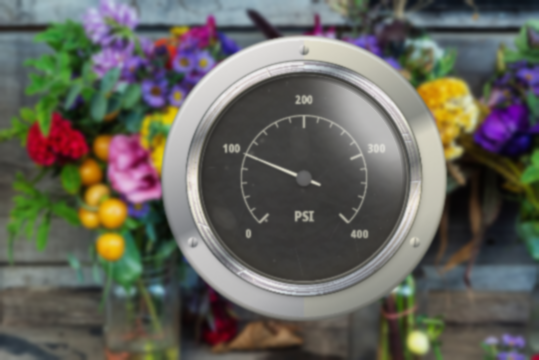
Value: 100 psi
